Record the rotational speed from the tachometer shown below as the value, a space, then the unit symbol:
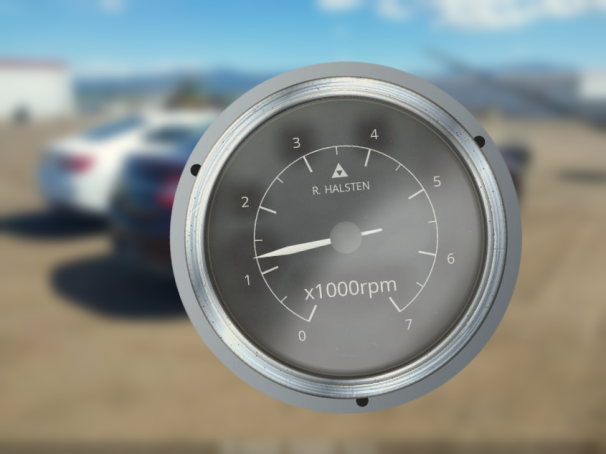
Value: 1250 rpm
